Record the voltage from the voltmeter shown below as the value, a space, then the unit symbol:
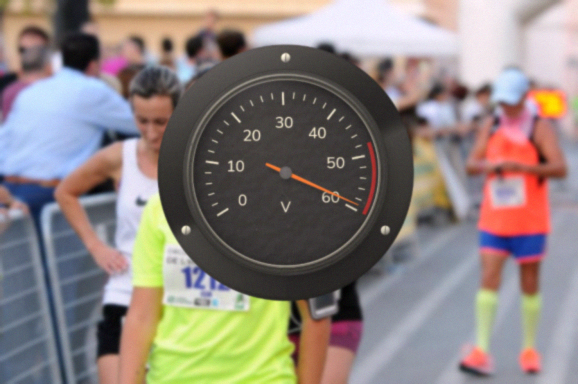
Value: 59 V
